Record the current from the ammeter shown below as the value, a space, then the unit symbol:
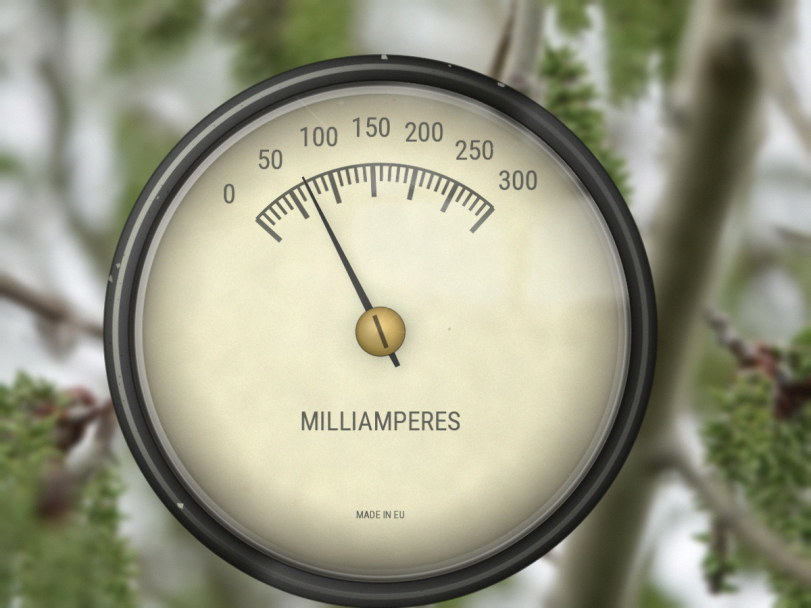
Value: 70 mA
